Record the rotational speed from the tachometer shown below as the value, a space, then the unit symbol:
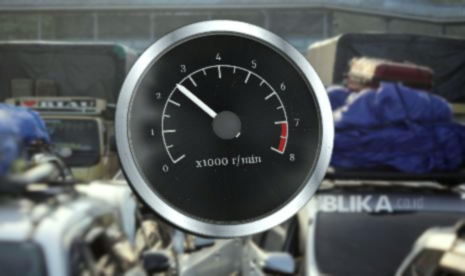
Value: 2500 rpm
